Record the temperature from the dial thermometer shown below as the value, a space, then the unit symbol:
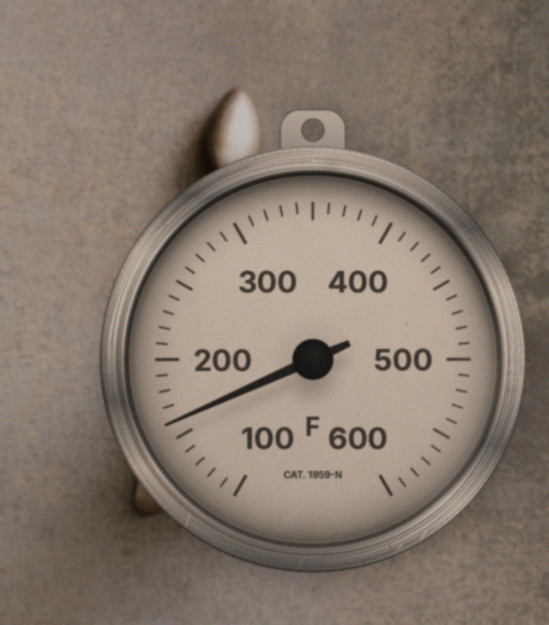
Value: 160 °F
